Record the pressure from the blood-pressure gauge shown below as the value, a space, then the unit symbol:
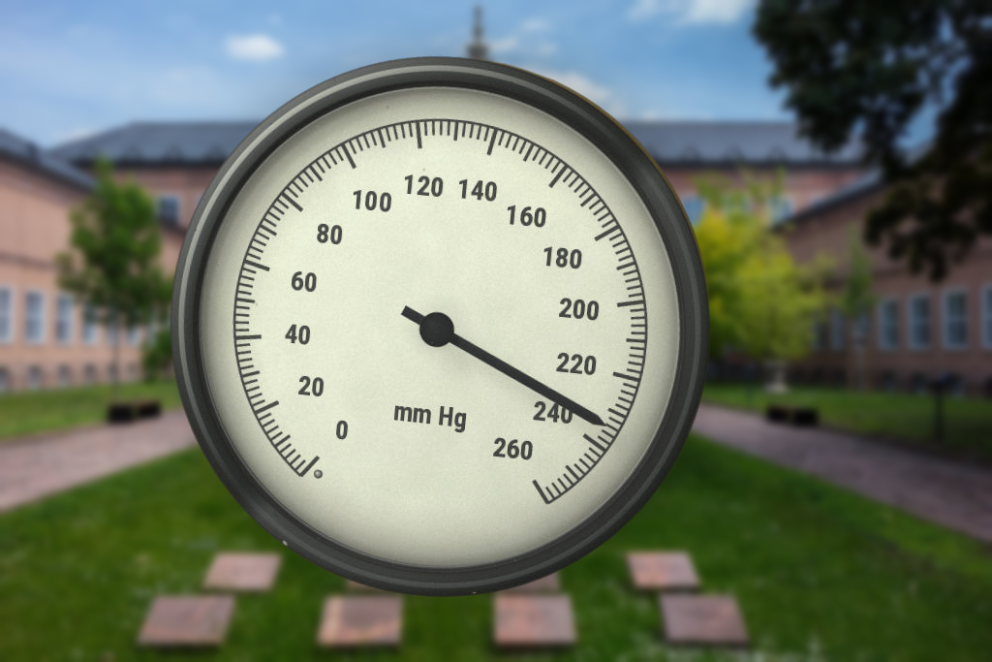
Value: 234 mmHg
